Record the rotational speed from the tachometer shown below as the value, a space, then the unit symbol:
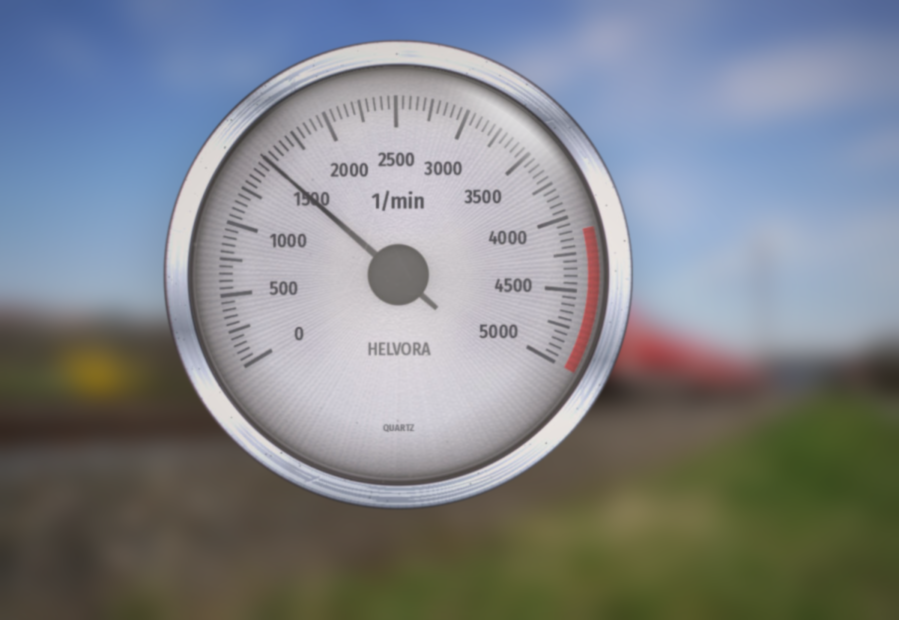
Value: 1500 rpm
